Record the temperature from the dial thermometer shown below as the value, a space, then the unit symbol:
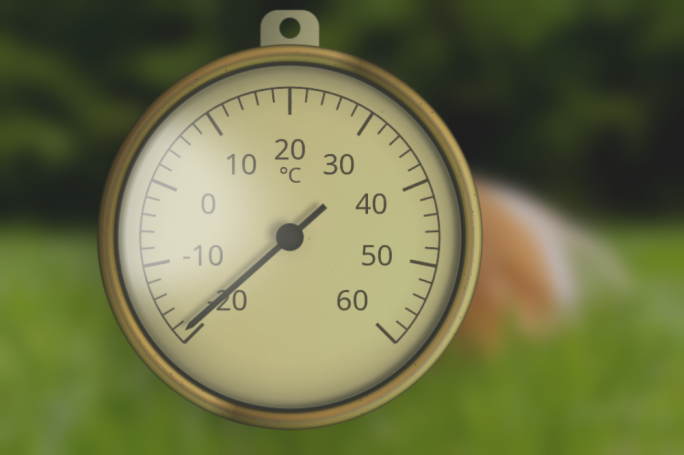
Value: -19 °C
